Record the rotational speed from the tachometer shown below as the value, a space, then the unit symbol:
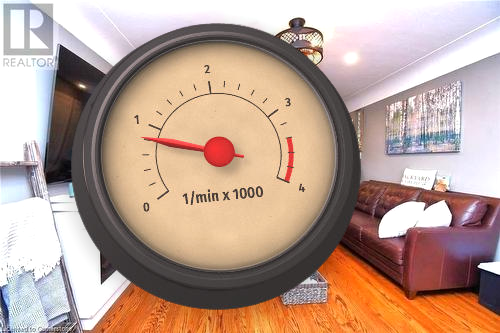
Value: 800 rpm
